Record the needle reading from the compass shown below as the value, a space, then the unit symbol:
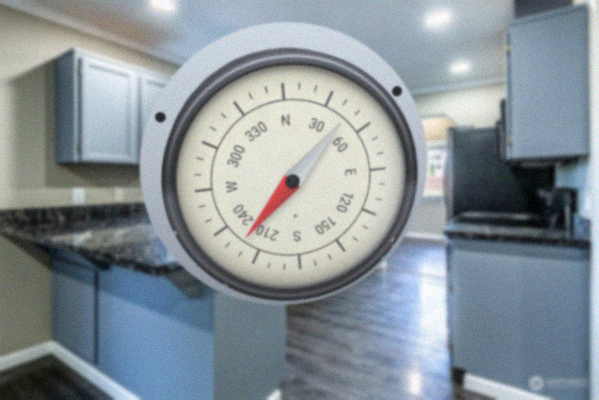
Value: 225 °
